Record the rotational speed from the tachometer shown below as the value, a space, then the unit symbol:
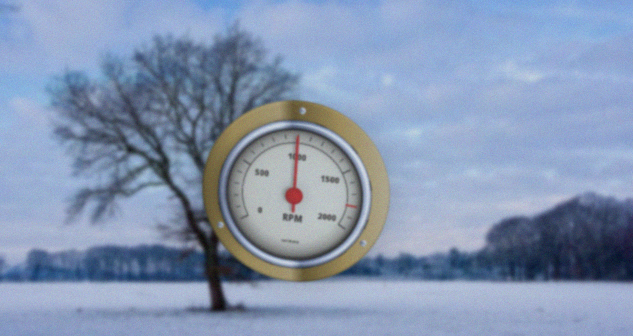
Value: 1000 rpm
